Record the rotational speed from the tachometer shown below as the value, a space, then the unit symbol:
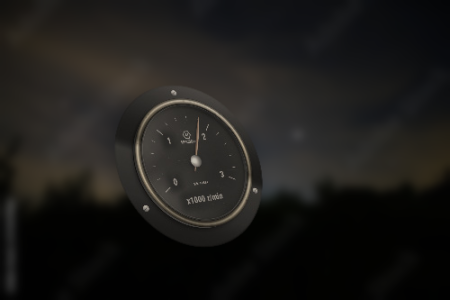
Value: 1800 rpm
